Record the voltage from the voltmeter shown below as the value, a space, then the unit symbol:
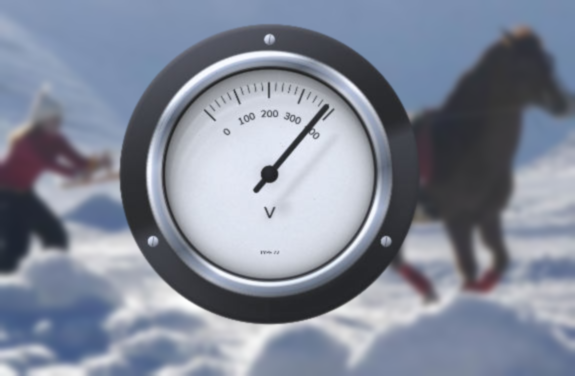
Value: 380 V
